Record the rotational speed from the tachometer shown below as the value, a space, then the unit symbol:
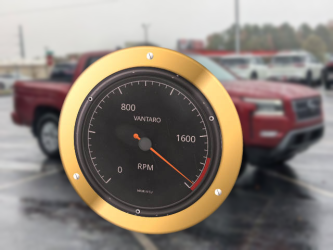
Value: 1950 rpm
